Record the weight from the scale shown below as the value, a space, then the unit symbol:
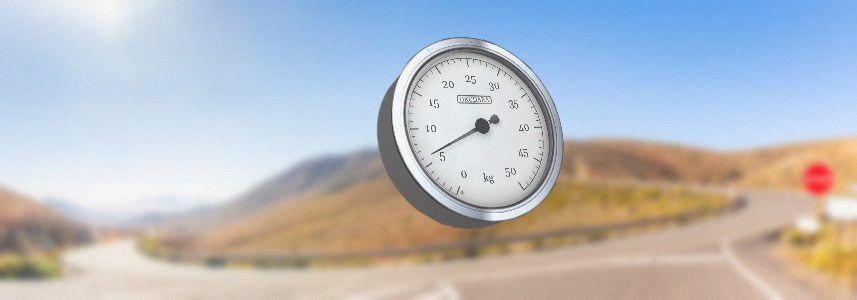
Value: 6 kg
